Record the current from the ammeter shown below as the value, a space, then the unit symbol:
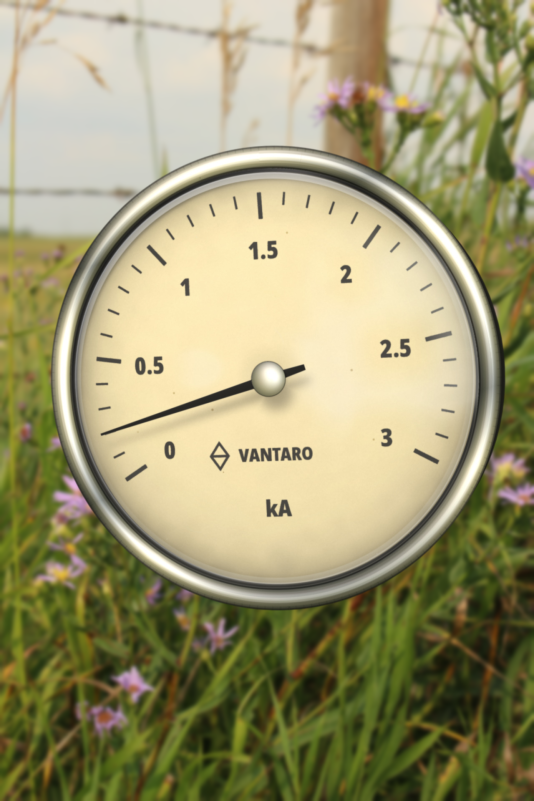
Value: 0.2 kA
